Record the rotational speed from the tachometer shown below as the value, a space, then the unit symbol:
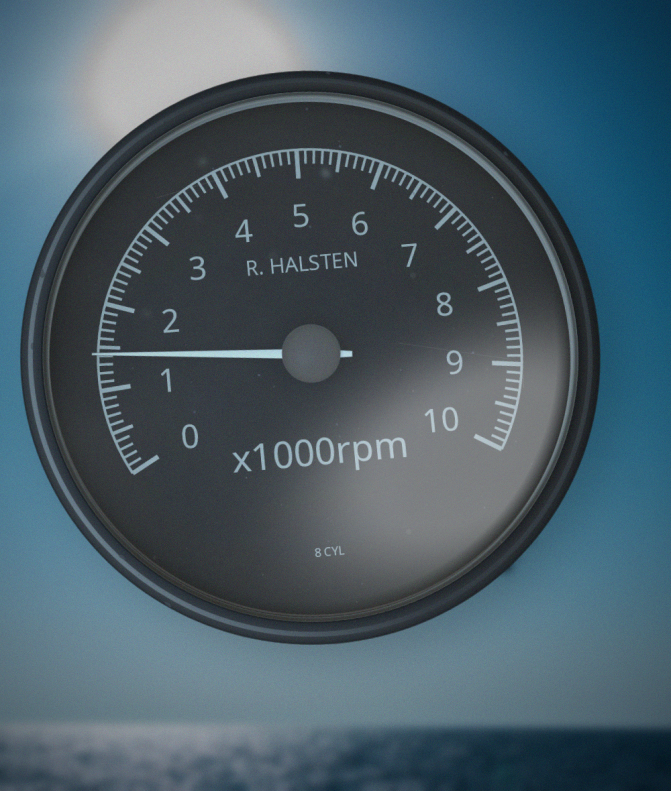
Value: 1400 rpm
